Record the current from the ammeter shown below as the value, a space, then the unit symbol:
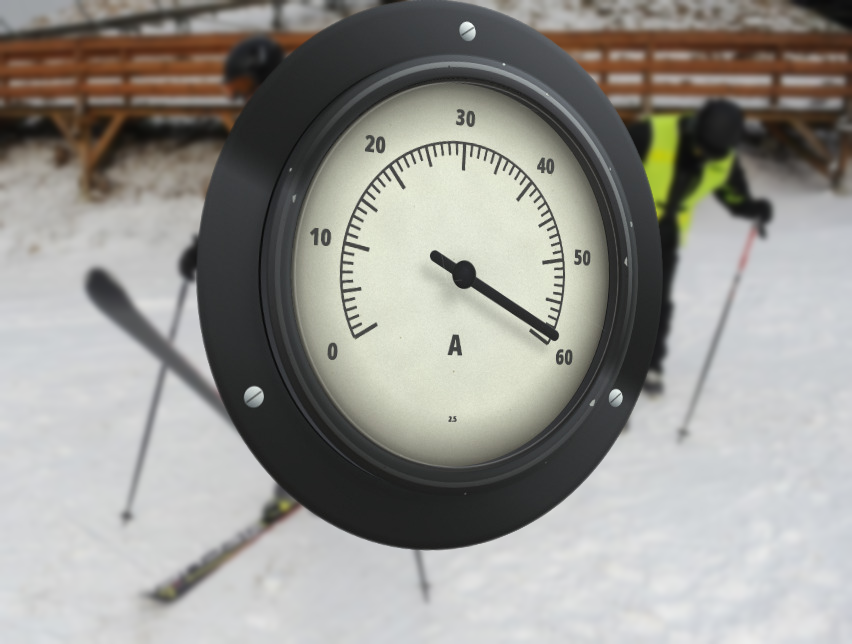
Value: 59 A
